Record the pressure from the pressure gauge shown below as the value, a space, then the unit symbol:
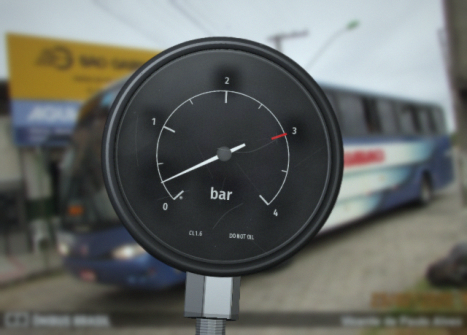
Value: 0.25 bar
